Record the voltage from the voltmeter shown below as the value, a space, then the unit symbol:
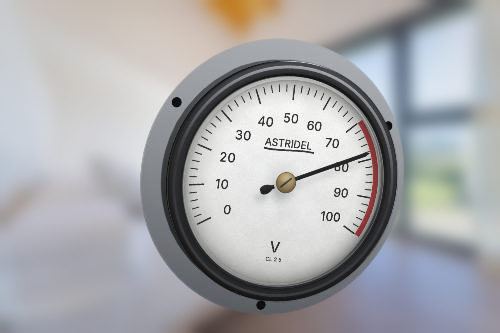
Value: 78 V
